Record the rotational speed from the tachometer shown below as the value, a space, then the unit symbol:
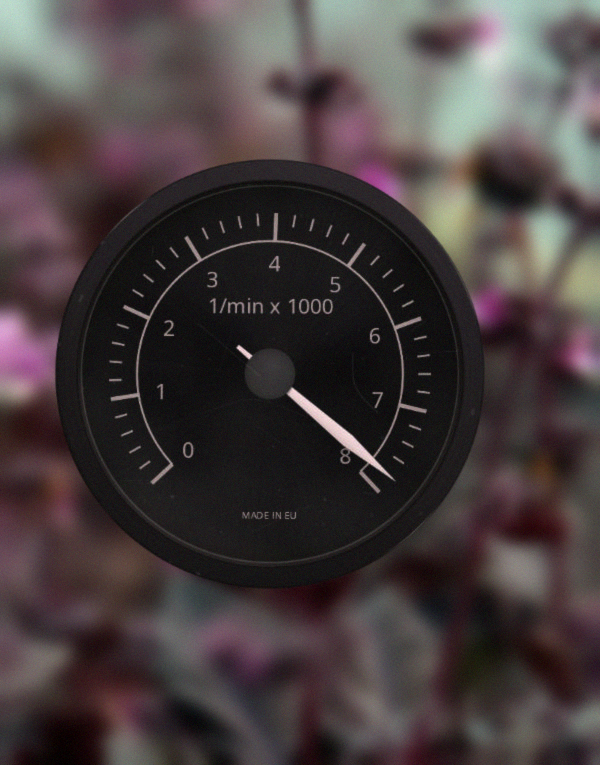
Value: 7800 rpm
